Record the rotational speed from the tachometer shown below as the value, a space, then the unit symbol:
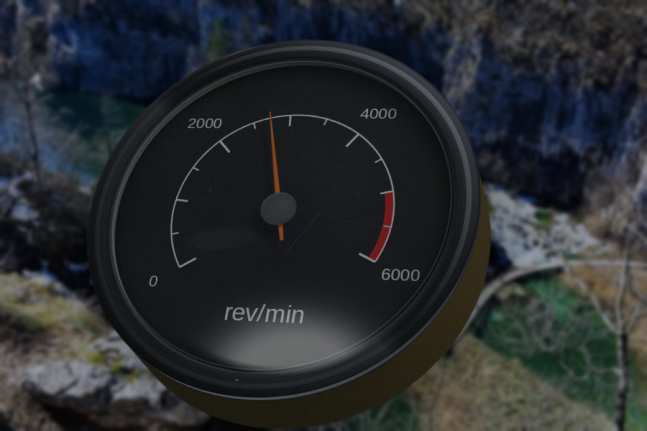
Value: 2750 rpm
